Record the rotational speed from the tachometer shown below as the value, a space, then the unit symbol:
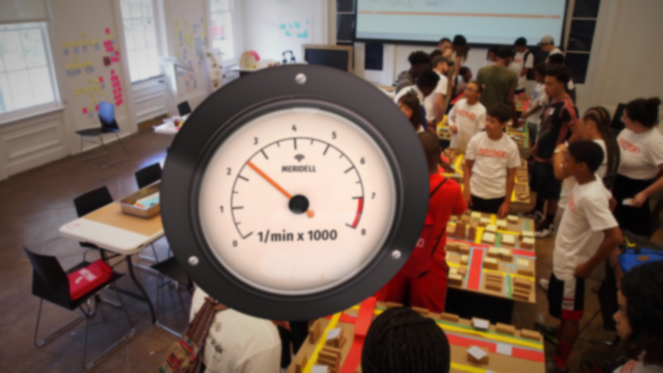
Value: 2500 rpm
